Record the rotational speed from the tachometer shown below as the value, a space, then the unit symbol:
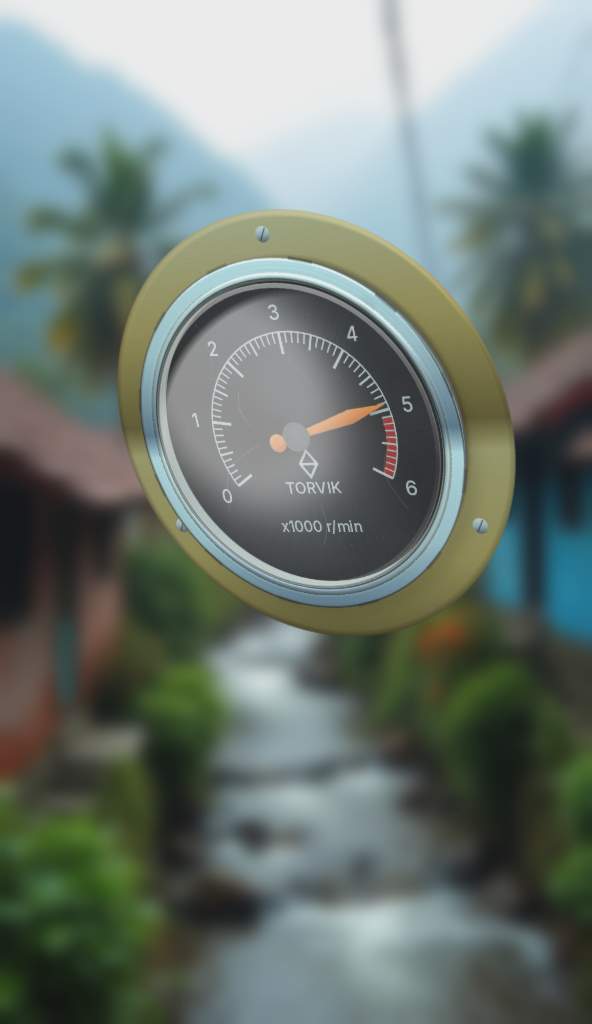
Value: 4900 rpm
